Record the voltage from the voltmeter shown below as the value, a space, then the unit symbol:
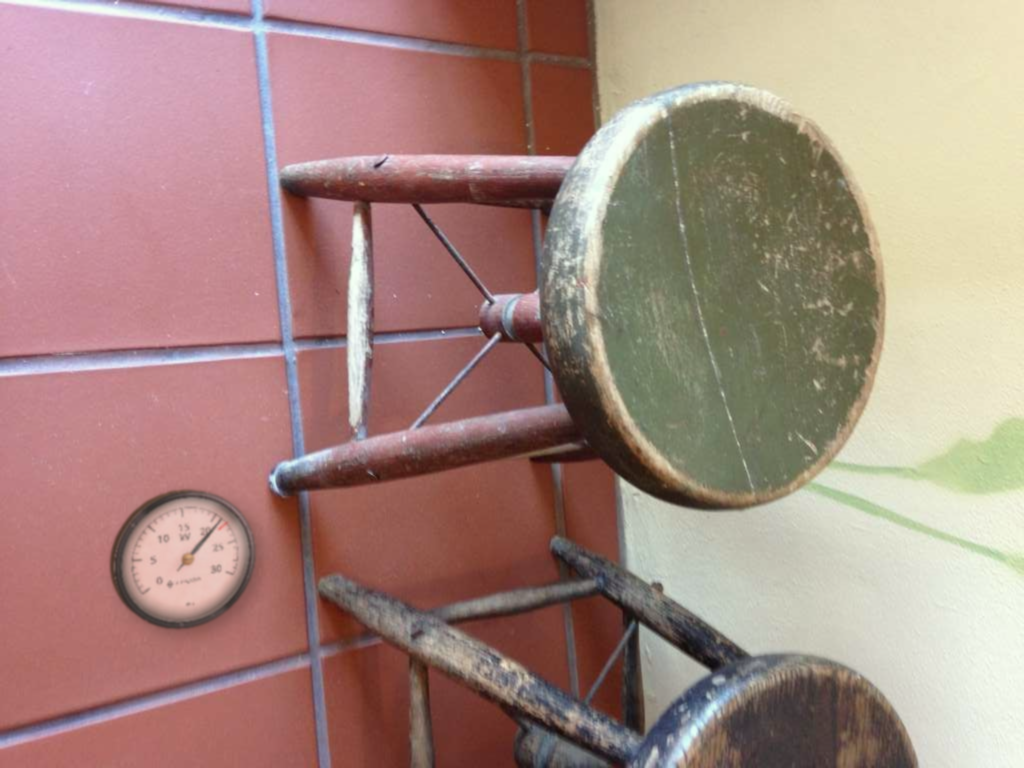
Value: 21 kV
